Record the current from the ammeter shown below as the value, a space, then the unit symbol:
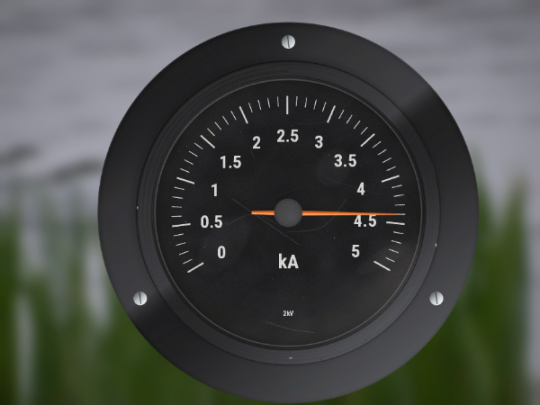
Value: 4.4 kA
